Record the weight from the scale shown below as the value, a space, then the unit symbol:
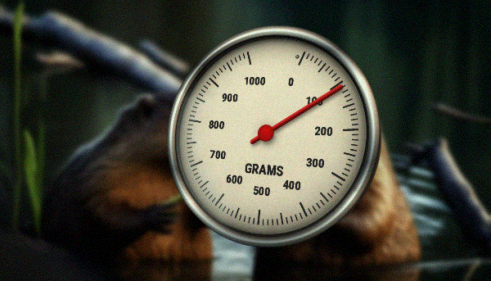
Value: 110 g
